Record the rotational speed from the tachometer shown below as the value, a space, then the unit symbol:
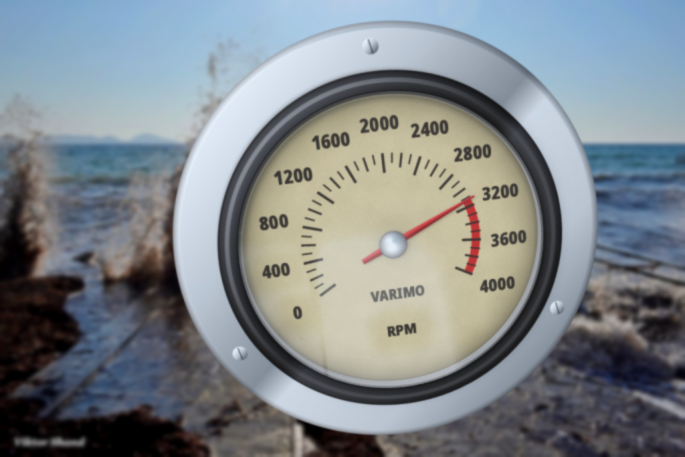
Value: 3100 rpm
